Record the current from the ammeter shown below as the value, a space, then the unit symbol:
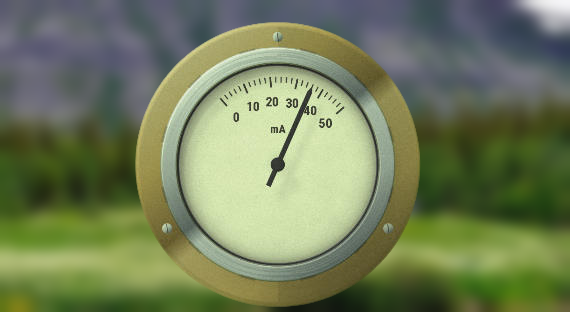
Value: 36 mA
